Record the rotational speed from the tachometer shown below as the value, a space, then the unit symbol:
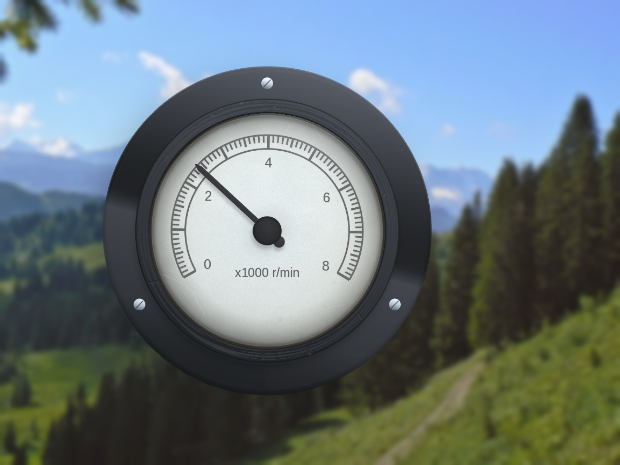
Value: 2400 rpm
